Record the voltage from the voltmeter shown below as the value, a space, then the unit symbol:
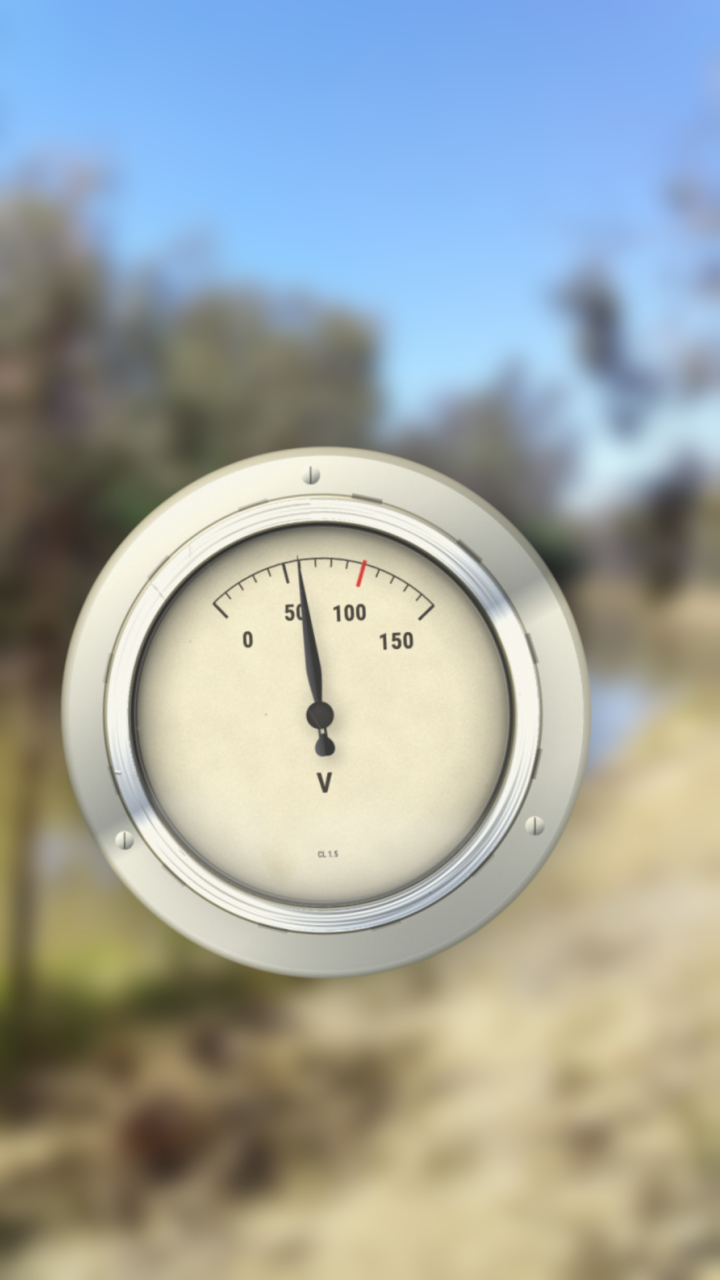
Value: 60 V
